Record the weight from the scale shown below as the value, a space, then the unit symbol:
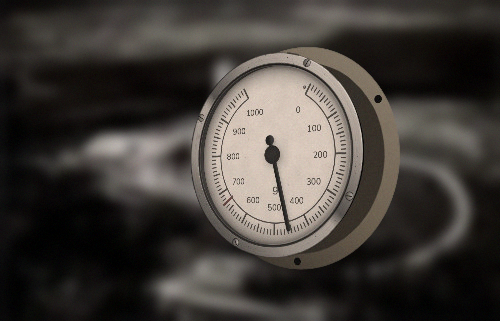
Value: 450 g
